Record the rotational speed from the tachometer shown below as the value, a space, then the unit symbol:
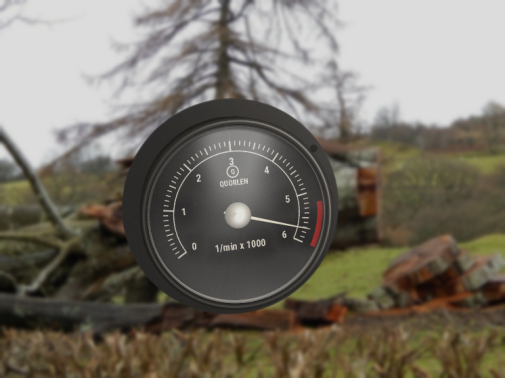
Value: 5700 rpm
